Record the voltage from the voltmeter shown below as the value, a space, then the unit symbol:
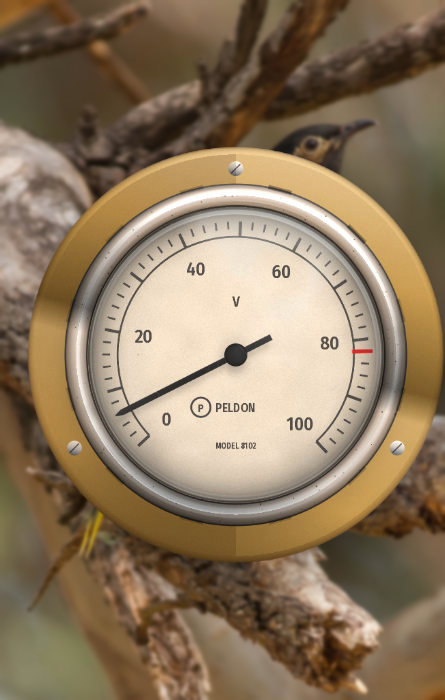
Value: 6 V
